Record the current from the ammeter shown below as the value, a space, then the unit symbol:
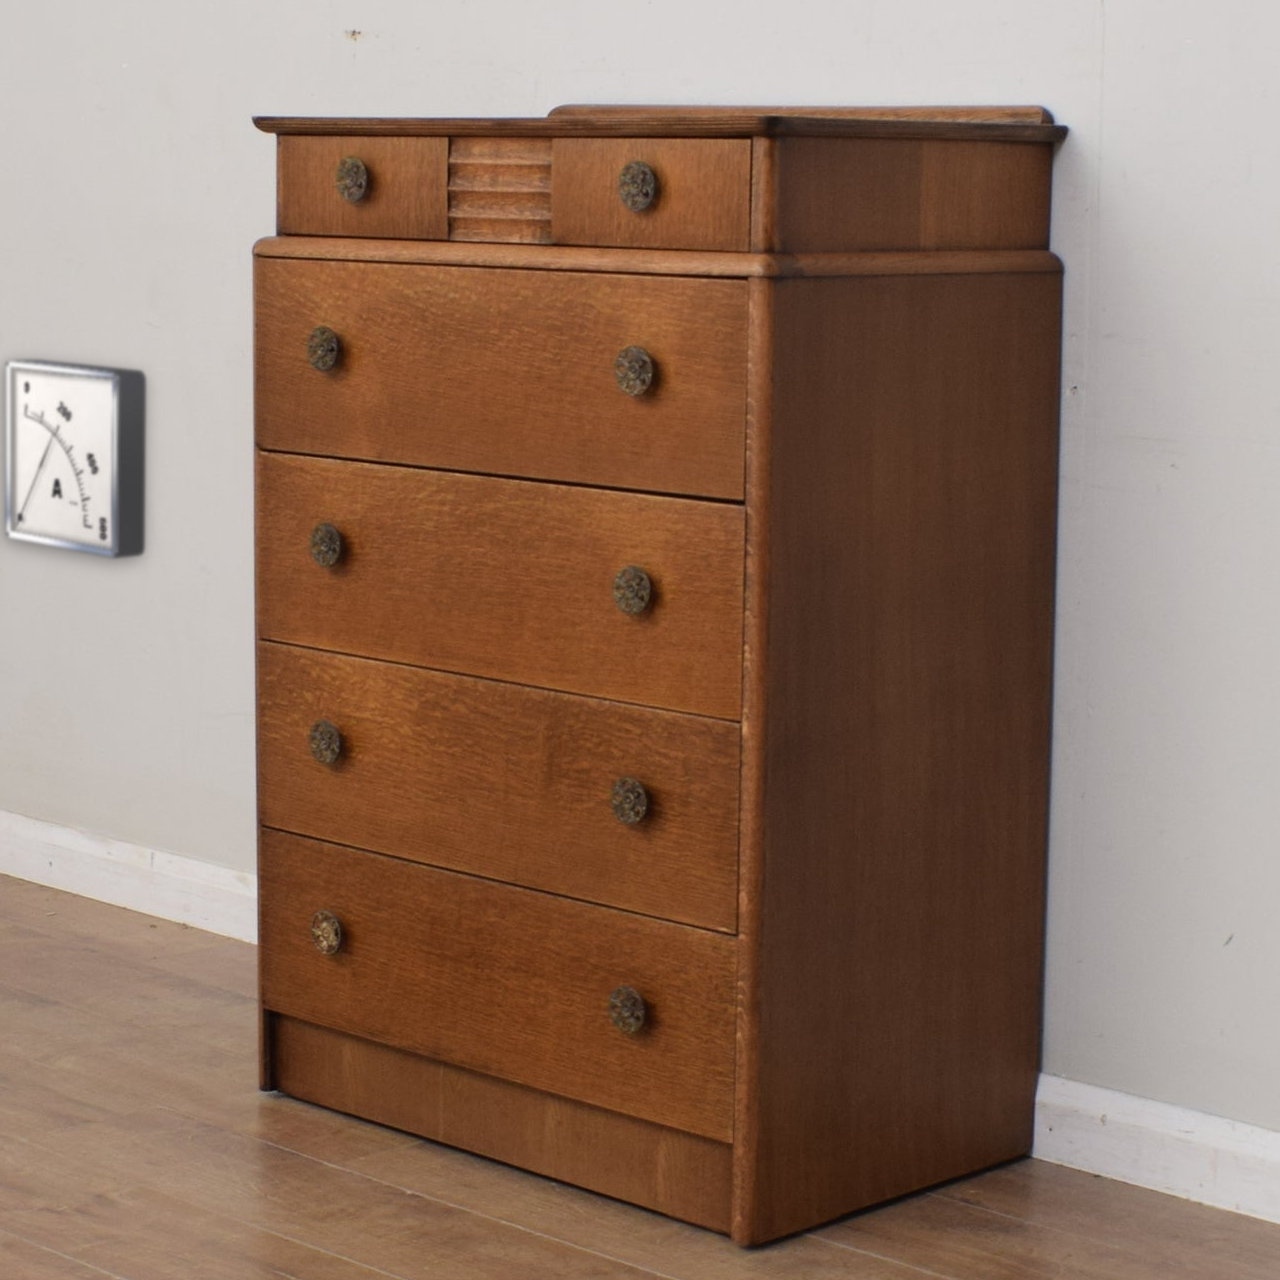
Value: 200 A
